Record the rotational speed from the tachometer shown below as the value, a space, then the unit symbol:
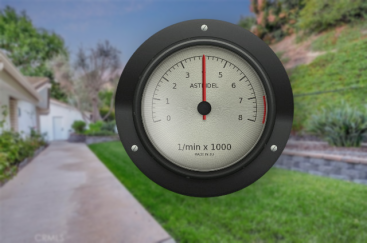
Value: 4000 rpm
